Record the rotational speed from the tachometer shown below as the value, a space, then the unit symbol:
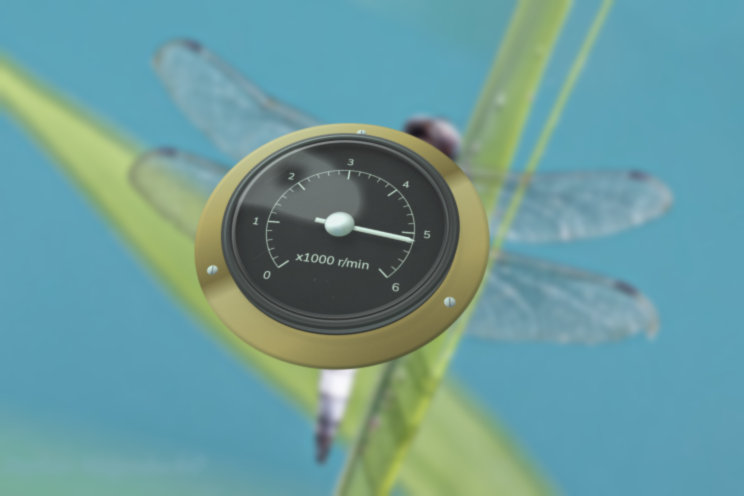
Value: 5200 rpm
